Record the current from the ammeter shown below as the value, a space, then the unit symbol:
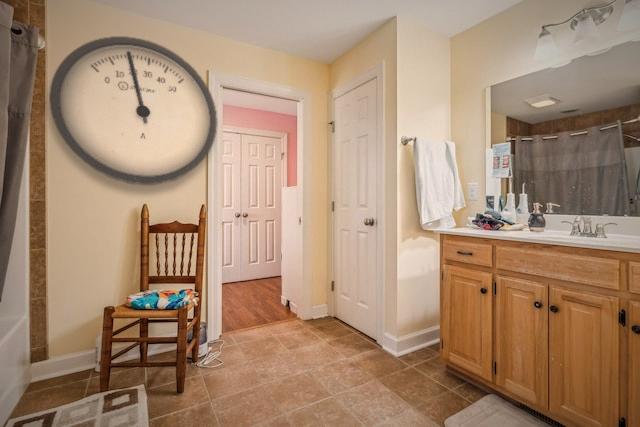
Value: 20 A
